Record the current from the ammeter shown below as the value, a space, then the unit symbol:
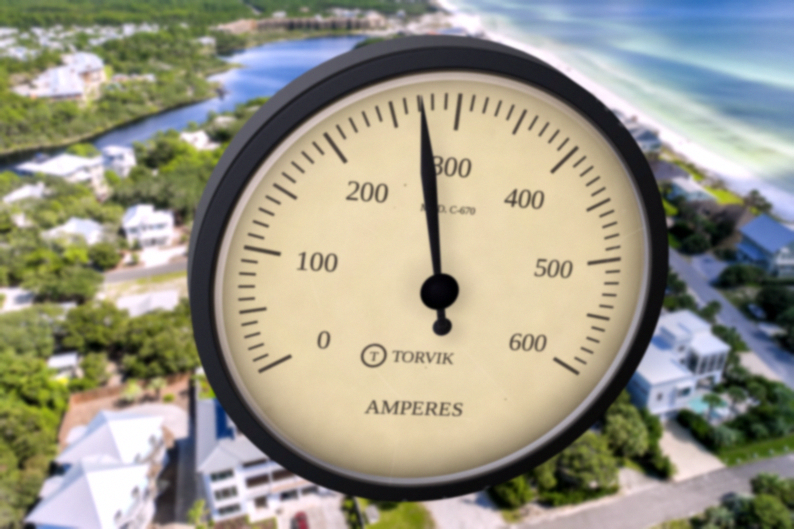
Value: 270 A
